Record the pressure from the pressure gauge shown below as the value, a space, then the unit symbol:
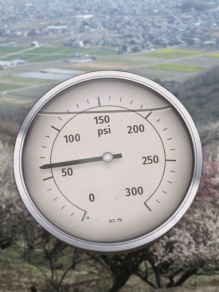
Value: 60 psi
